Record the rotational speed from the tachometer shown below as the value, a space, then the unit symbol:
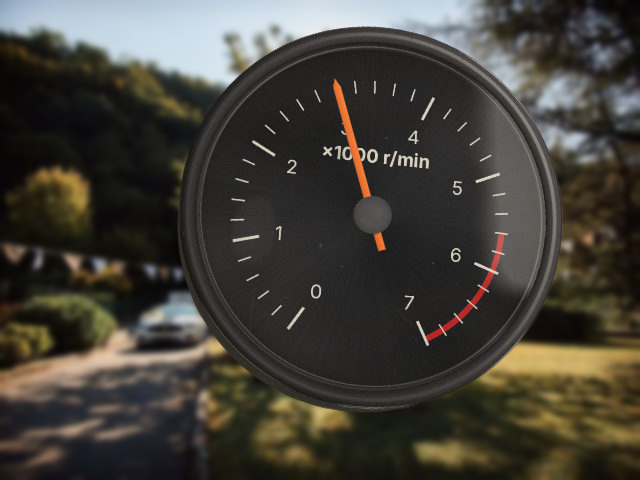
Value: 3000 rpm
